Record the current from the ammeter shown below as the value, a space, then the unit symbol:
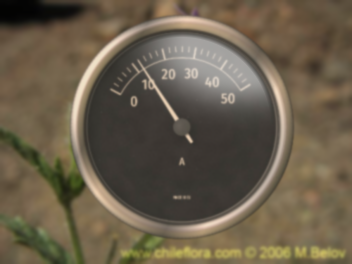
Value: 12 A
